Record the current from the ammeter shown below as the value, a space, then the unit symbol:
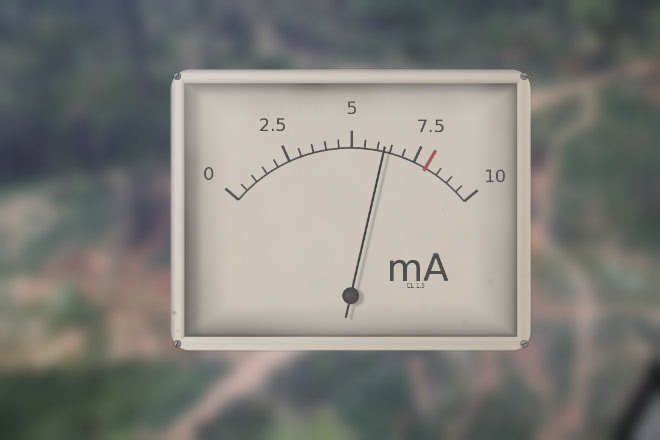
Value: 6.25 mA
